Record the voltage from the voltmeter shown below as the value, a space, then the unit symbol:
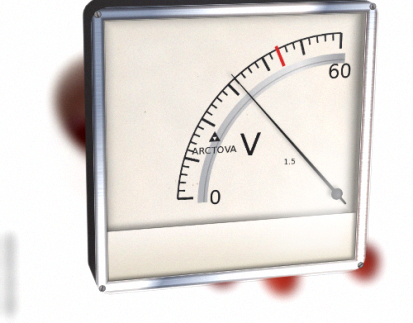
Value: 32 V
